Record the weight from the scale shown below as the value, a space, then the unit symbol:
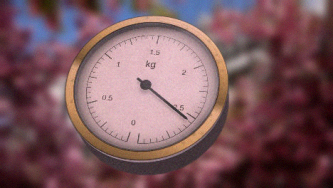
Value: 2.55 kg
